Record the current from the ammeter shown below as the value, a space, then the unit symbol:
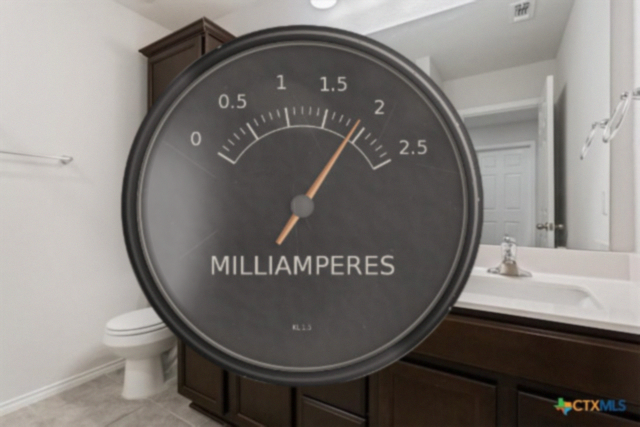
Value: 1.9 mA
